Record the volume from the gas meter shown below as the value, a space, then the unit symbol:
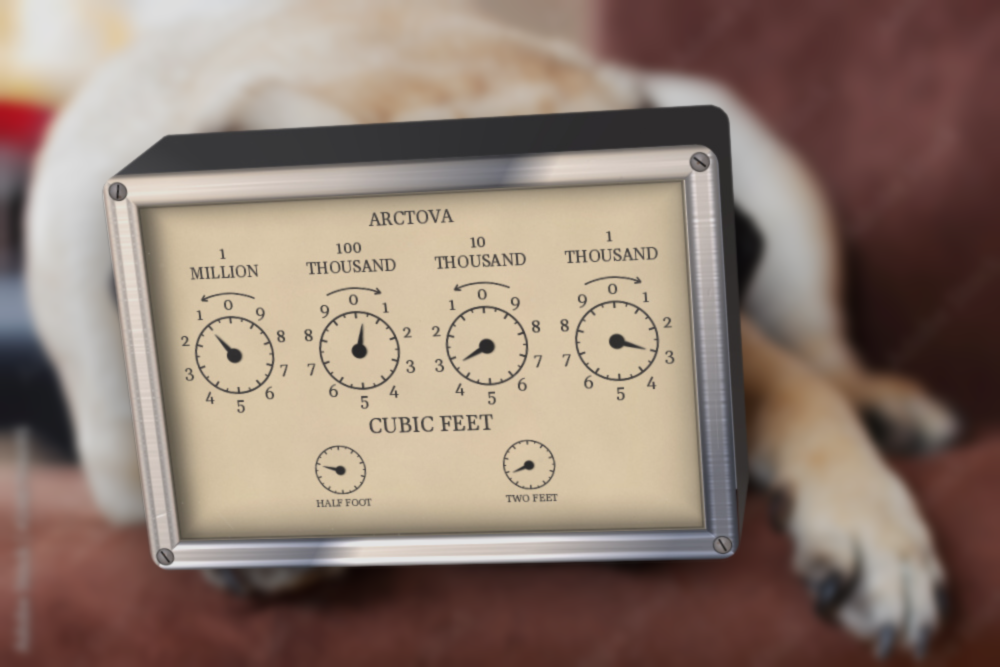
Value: 103300 ft³
